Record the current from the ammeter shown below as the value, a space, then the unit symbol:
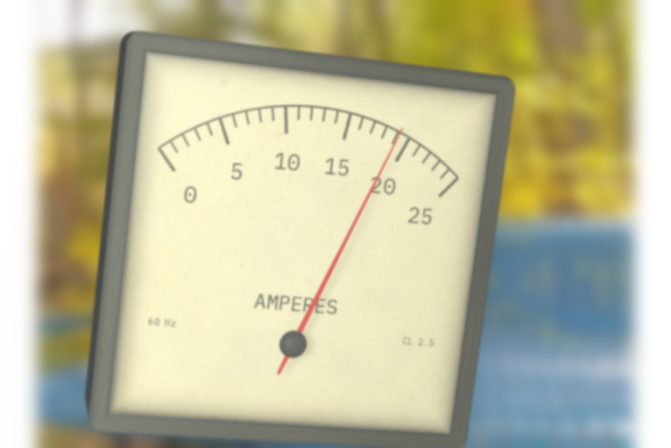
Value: 19 A
